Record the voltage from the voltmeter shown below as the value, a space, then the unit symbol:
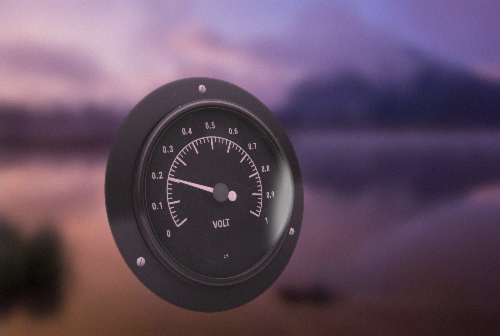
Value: 0.2 V
